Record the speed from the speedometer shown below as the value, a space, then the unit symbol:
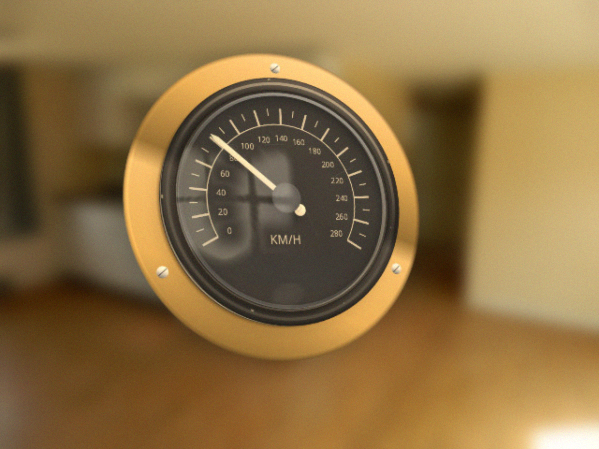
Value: 80 km/h
